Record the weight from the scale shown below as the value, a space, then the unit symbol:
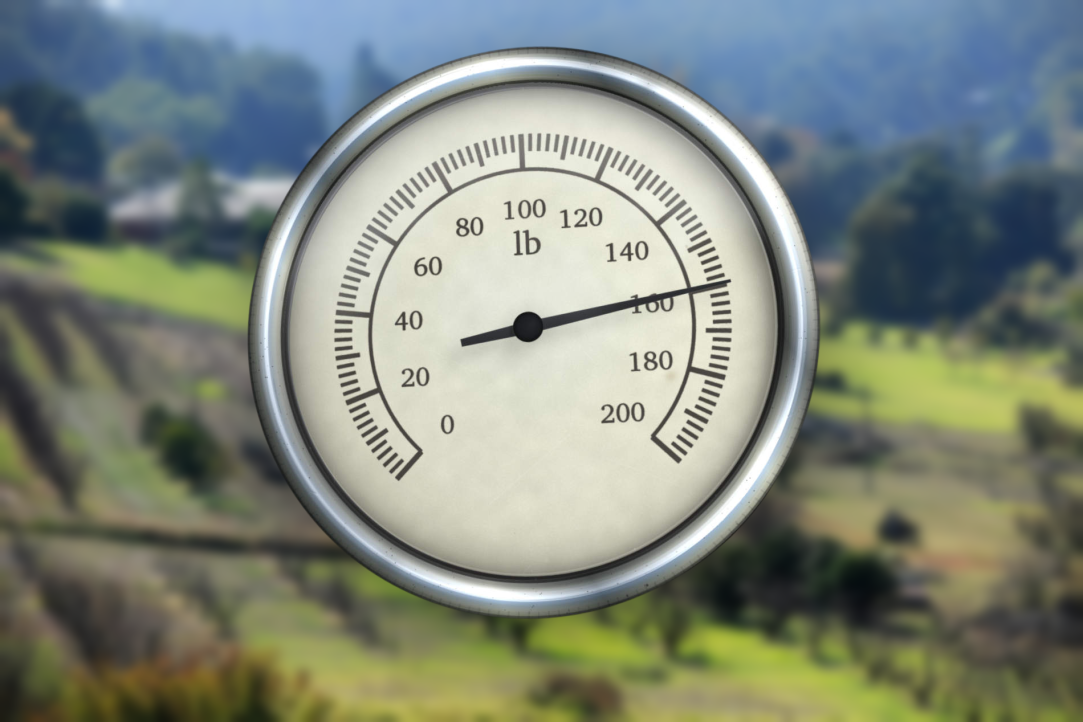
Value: 160 lb
